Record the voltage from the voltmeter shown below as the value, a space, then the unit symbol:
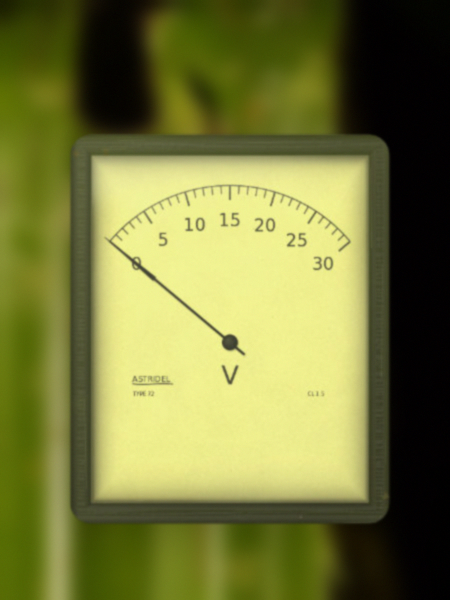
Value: 0 V
